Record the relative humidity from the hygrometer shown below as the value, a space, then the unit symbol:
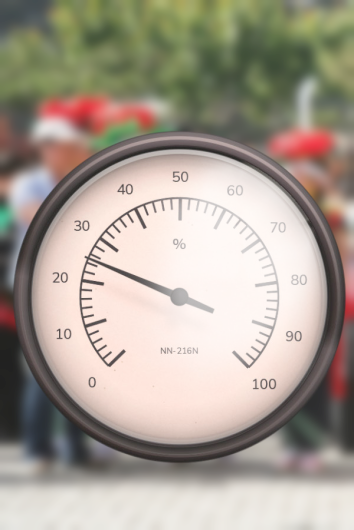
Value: 25 %
